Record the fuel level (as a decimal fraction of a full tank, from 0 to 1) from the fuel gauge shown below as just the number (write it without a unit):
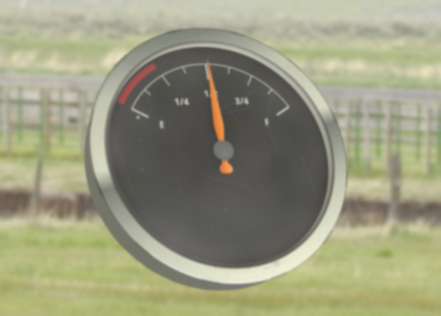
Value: 0.5
